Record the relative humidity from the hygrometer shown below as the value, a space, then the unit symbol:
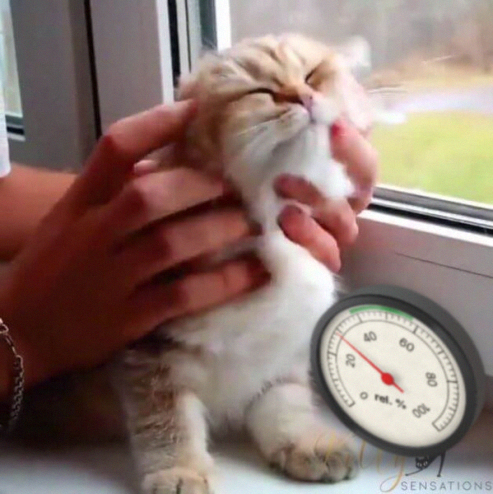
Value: 30 %
